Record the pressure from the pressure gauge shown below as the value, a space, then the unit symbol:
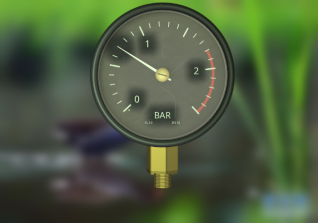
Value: 0.7 bar
